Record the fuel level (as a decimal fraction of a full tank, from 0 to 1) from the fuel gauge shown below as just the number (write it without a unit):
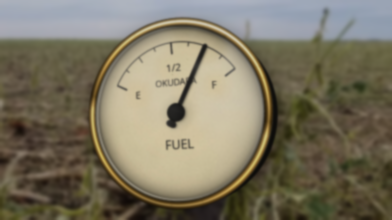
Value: 0.75
